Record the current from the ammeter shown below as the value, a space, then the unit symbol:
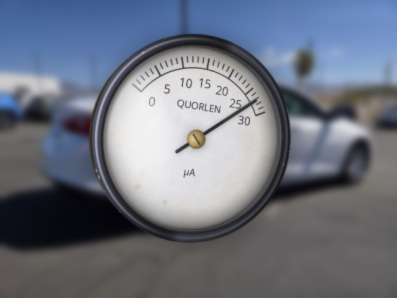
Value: 27 µA
